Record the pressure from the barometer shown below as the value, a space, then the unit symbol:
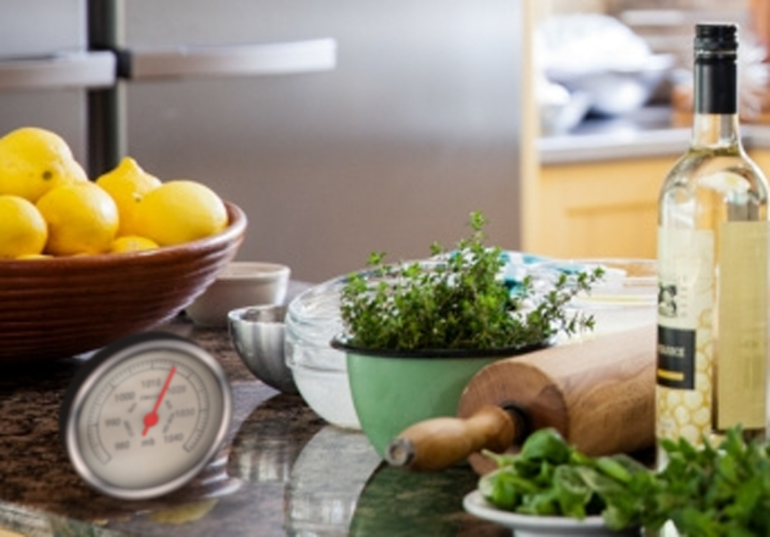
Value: 1015 mbar
